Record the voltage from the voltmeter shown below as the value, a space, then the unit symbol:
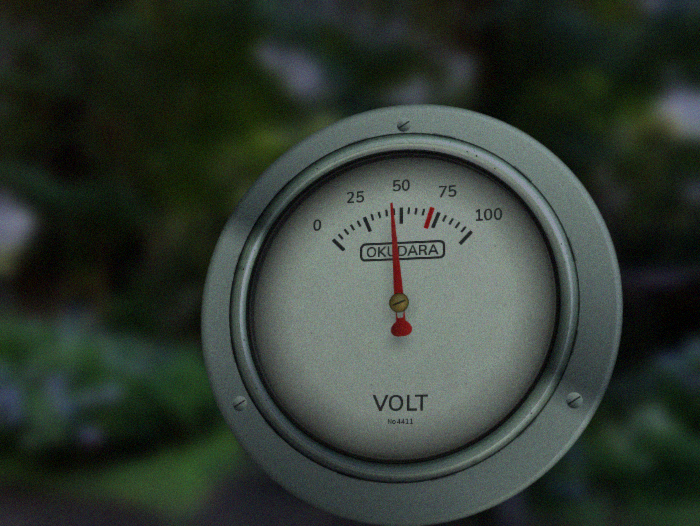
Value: 45 V
